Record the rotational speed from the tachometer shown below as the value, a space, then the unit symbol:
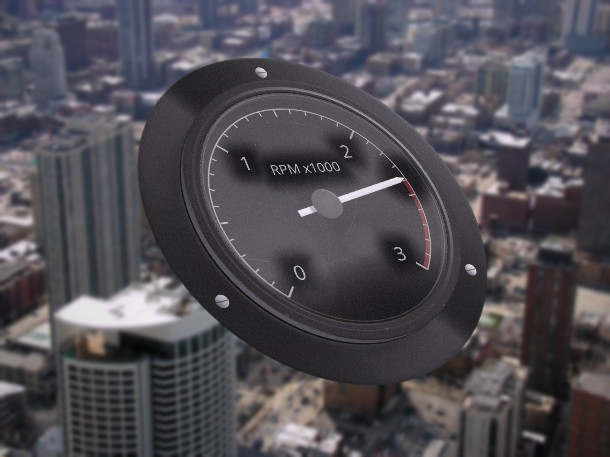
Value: 2400 rpm
